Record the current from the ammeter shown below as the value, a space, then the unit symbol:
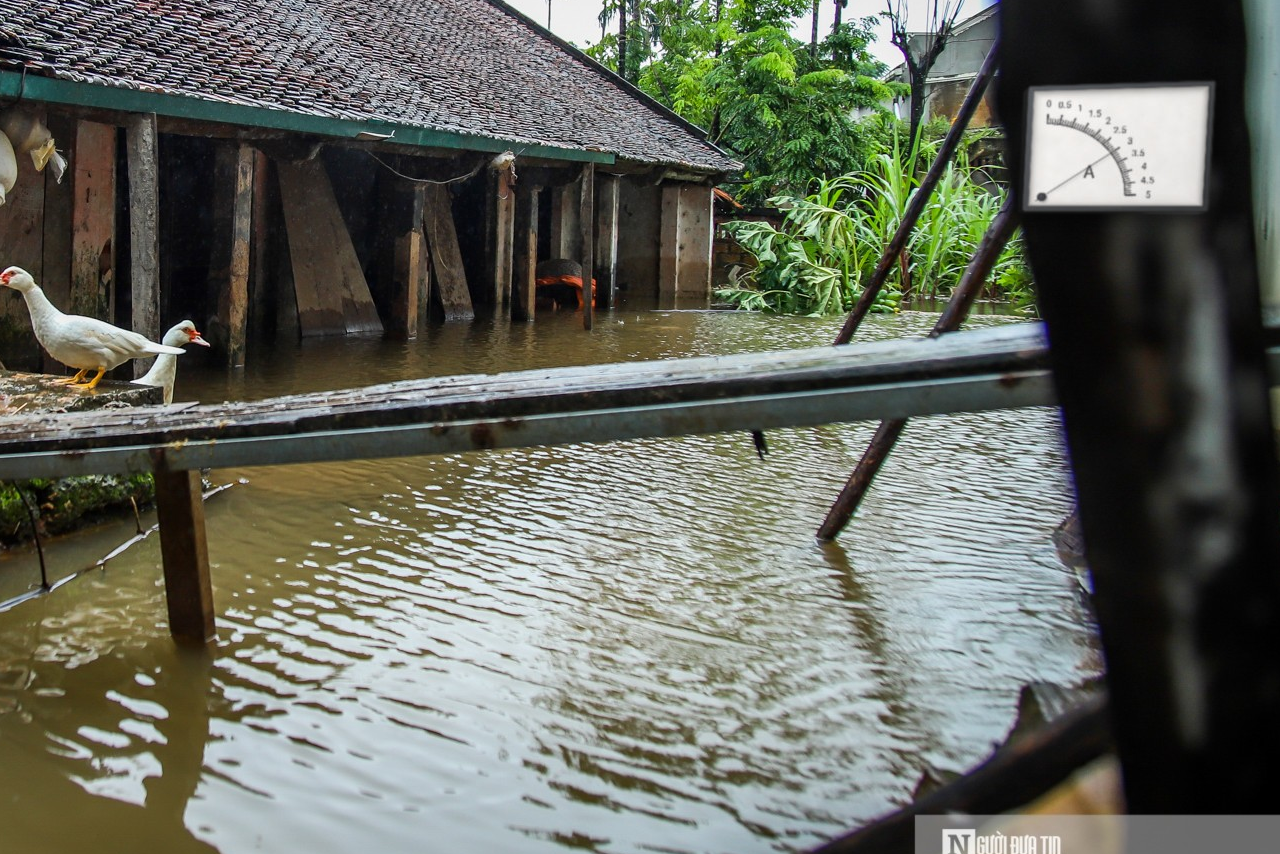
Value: 3 A
